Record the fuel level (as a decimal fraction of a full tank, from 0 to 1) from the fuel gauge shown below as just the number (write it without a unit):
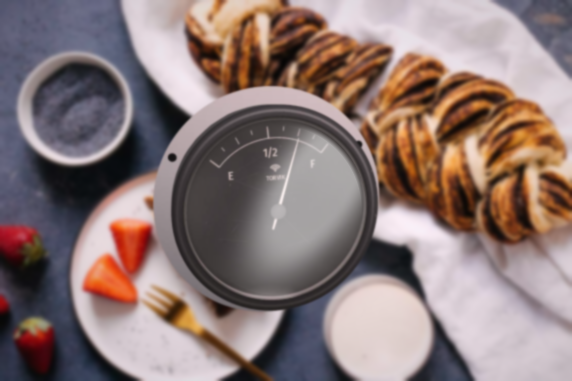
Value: 0.75
